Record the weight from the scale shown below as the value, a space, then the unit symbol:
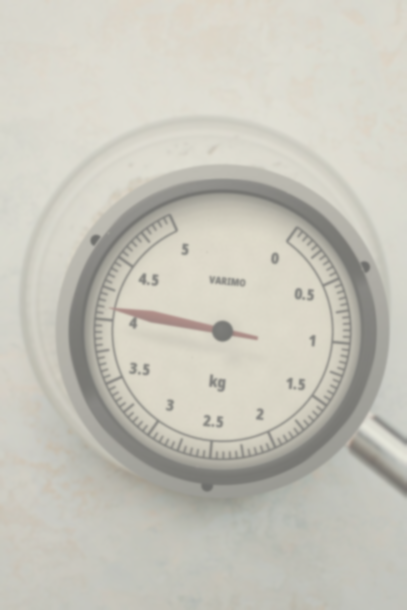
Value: 4.1 kg
